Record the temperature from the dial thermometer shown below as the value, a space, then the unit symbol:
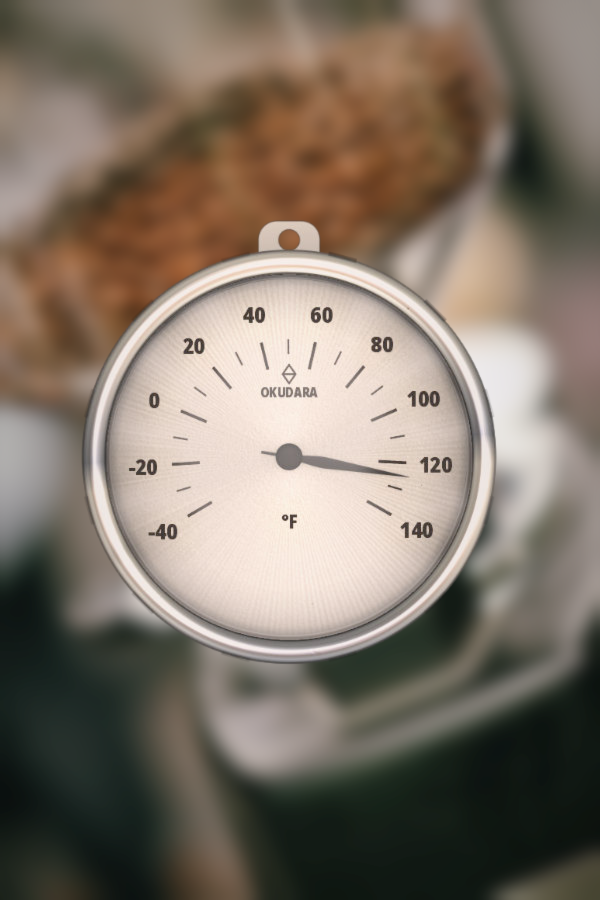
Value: 125 °F
